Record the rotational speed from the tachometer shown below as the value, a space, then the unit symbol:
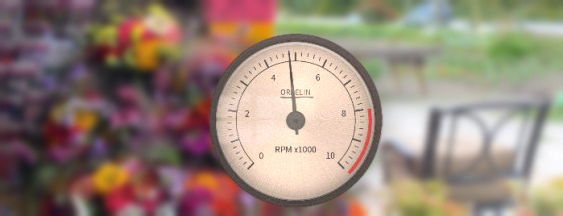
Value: 4800 rpm
